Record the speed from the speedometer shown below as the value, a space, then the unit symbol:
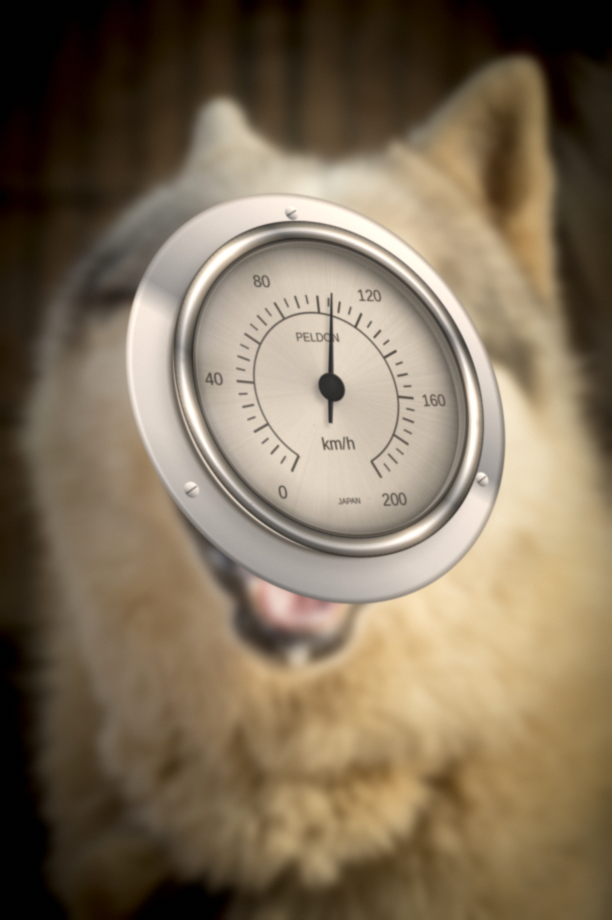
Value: 105 km/h
